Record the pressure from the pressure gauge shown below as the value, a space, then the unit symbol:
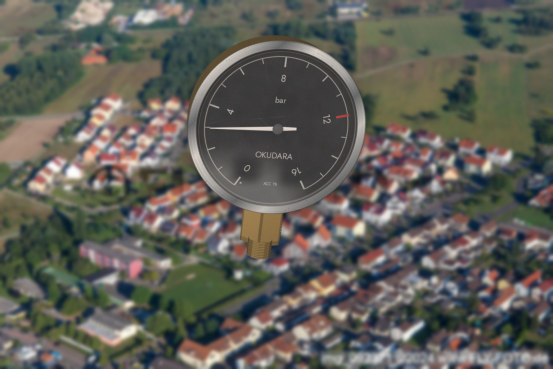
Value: 3 bar
